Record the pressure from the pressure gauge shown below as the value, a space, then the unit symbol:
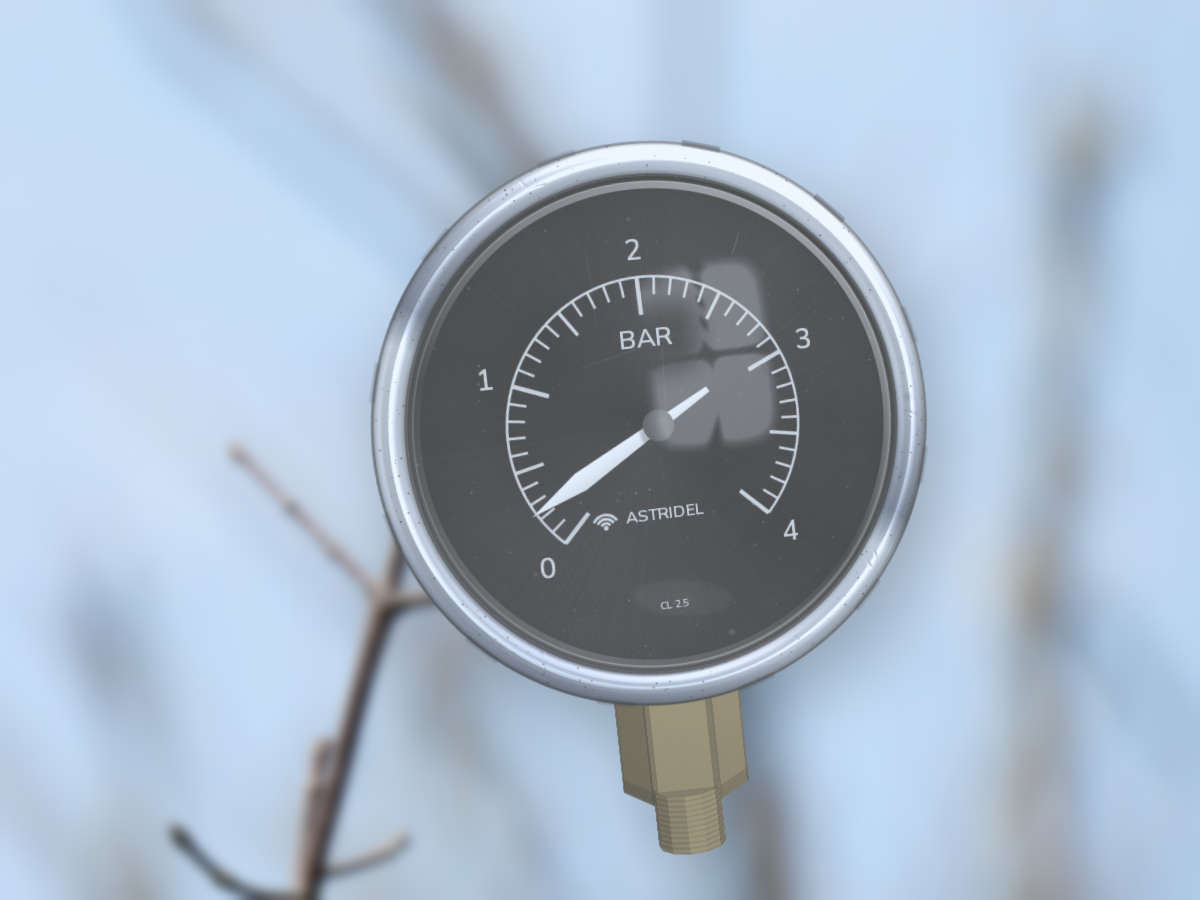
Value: 0.25 bar
